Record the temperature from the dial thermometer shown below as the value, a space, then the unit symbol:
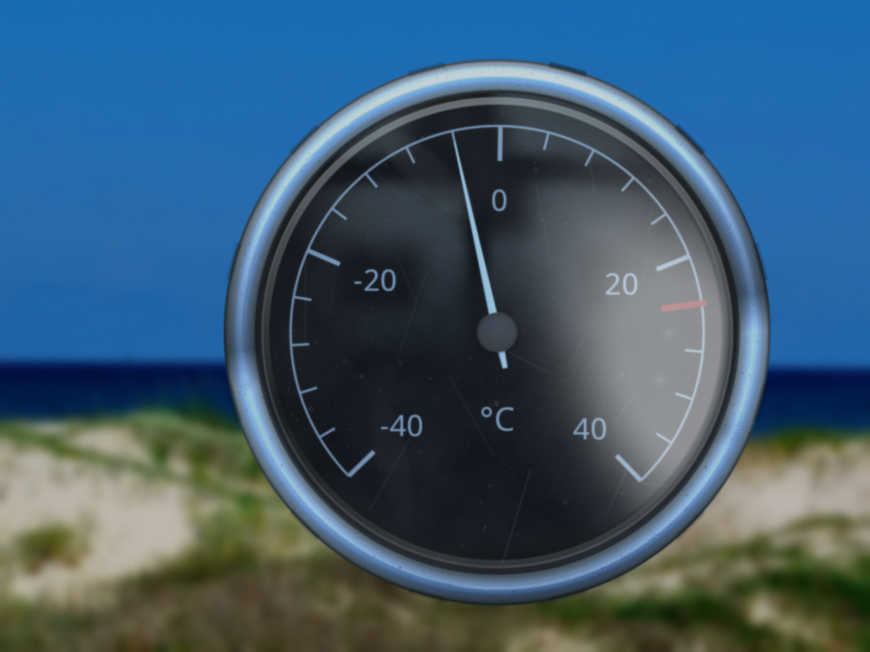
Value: -4 °C
